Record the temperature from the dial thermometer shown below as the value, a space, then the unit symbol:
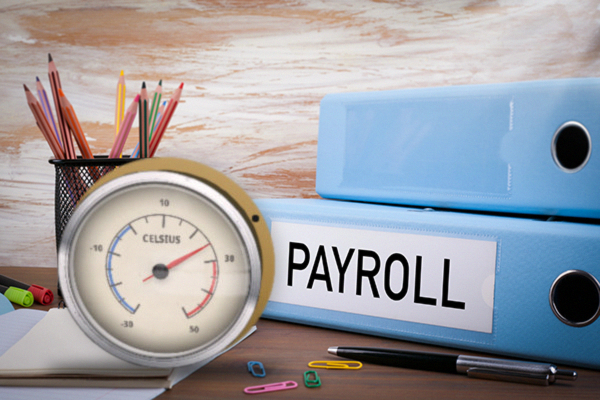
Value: 25 °C
